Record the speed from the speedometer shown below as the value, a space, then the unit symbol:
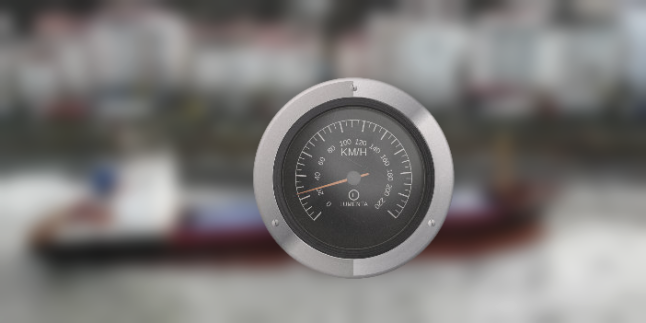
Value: 25 km/h
